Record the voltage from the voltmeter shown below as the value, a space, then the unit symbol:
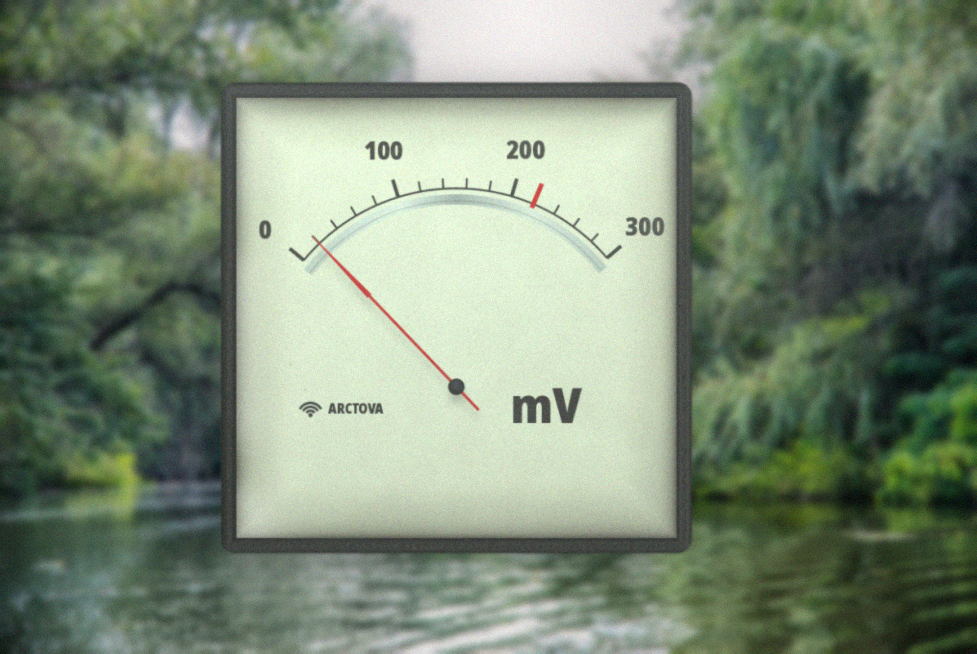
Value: 20 mV
